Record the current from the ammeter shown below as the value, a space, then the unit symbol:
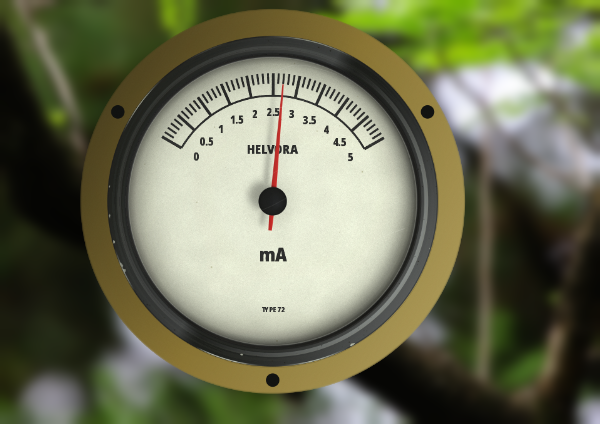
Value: 2.7 mA
